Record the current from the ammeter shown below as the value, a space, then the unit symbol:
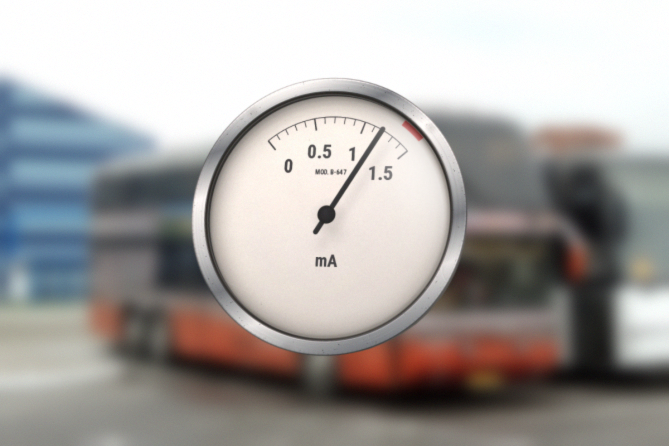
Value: 1.2 mA
